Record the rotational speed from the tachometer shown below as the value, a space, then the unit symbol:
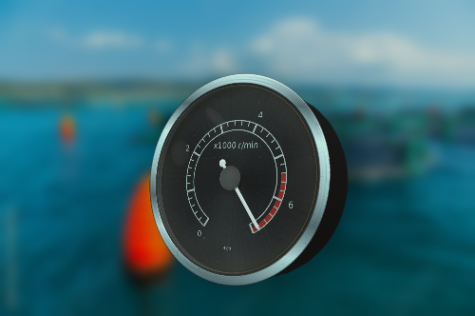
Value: 6800 rpm
